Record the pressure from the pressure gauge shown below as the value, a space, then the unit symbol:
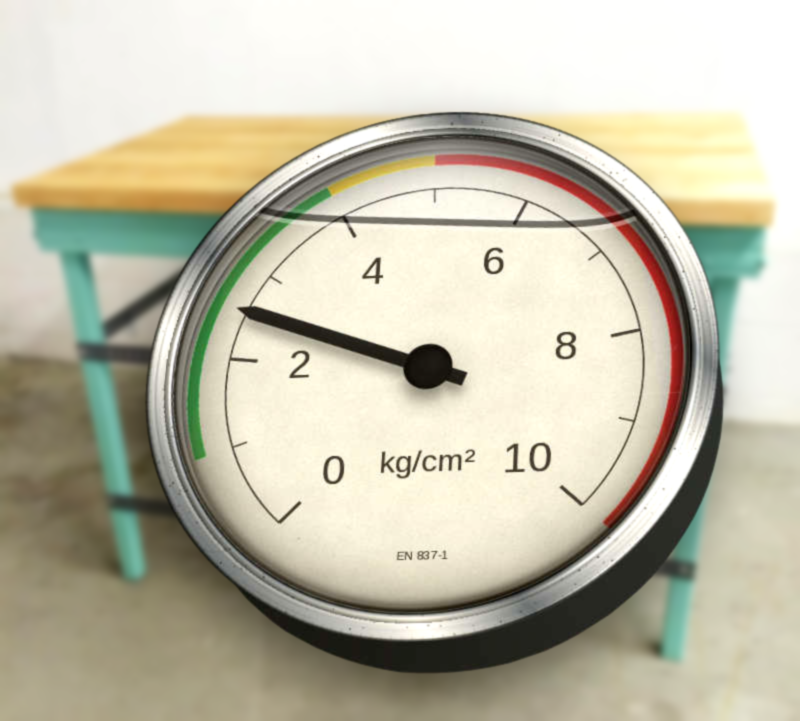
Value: 2.5 kg/cm²
